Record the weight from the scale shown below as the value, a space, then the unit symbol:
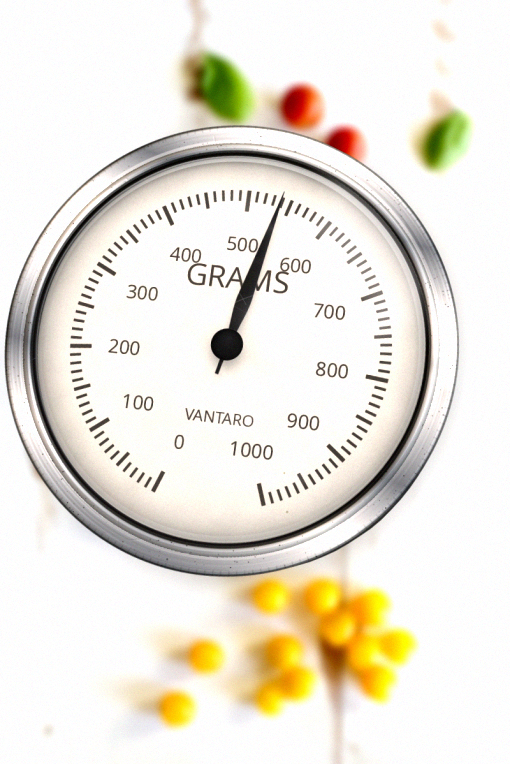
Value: 540 g
